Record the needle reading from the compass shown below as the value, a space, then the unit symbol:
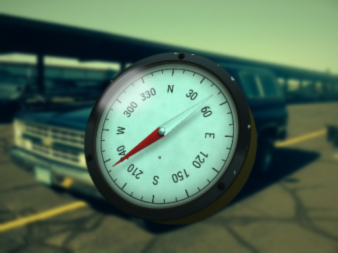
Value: 230 °
